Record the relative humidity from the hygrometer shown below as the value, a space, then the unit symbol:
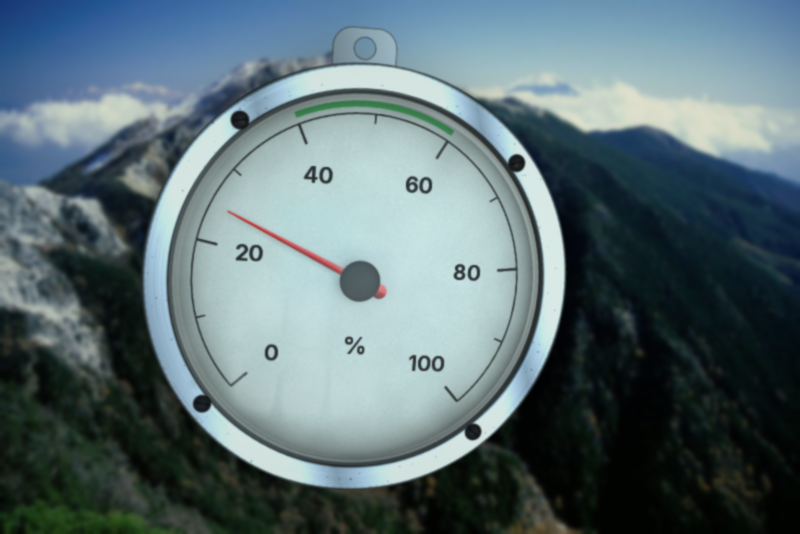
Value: 25 %
